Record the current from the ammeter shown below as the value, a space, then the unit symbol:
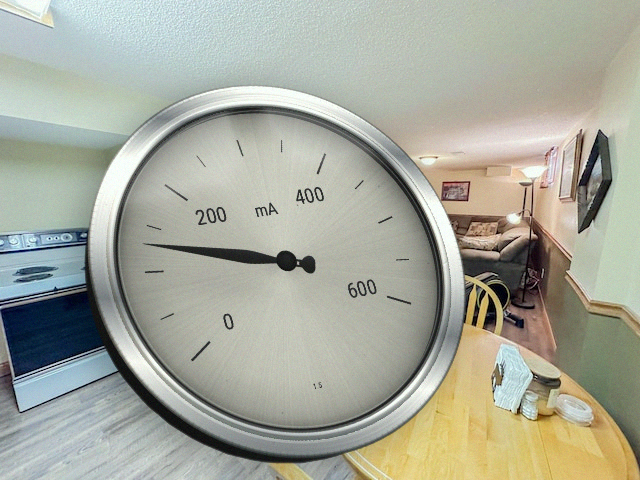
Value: 125 mA
